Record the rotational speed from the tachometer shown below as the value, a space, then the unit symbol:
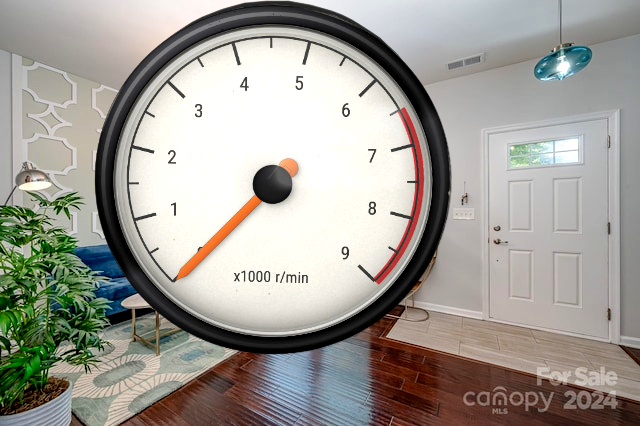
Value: 0 rpm
